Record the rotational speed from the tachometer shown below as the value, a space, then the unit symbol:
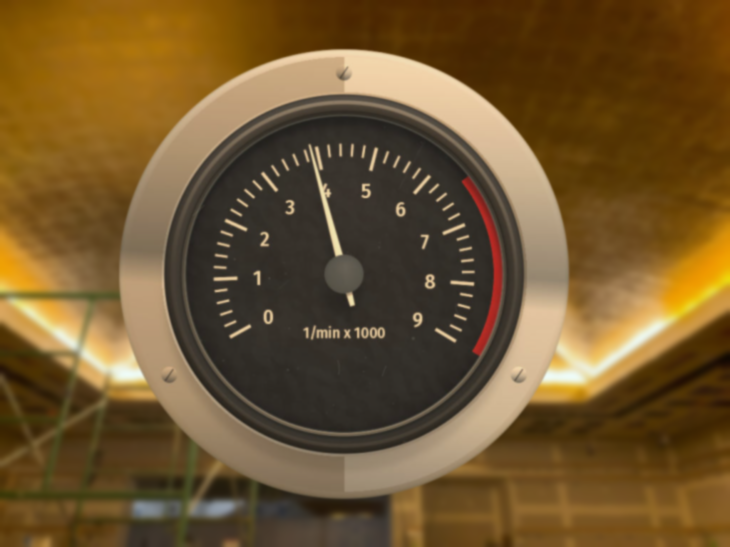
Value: 3900 rpm
